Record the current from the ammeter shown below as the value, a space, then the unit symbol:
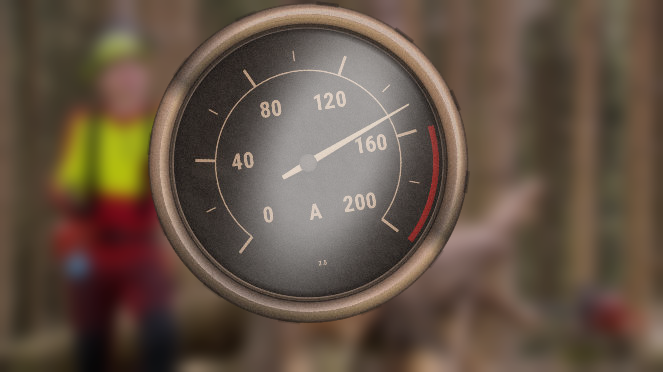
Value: 150 A
